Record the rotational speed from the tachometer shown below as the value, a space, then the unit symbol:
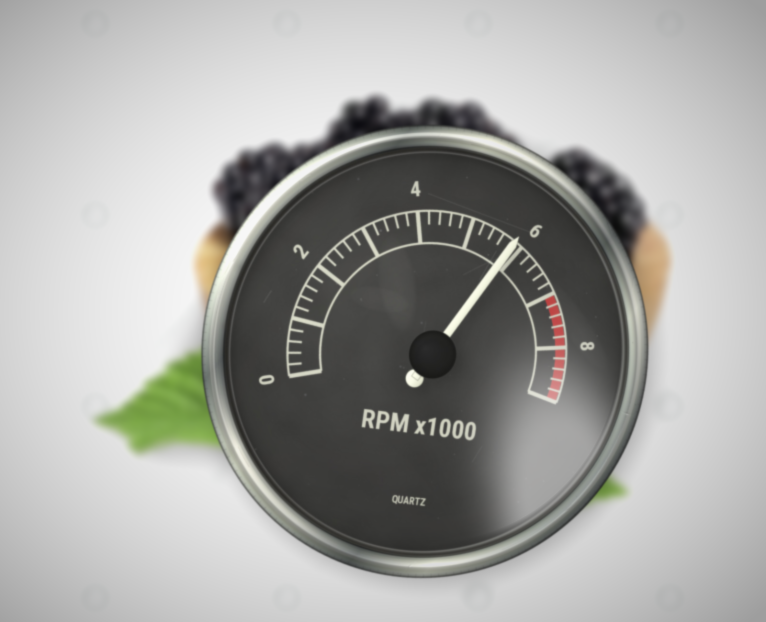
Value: 5800 rpm
